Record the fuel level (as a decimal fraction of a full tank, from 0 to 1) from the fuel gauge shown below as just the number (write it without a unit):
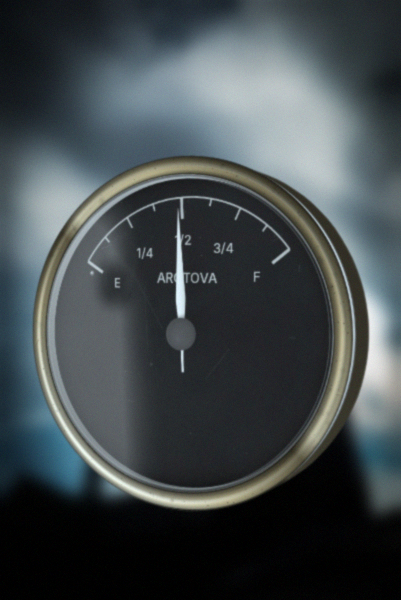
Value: 0.5
